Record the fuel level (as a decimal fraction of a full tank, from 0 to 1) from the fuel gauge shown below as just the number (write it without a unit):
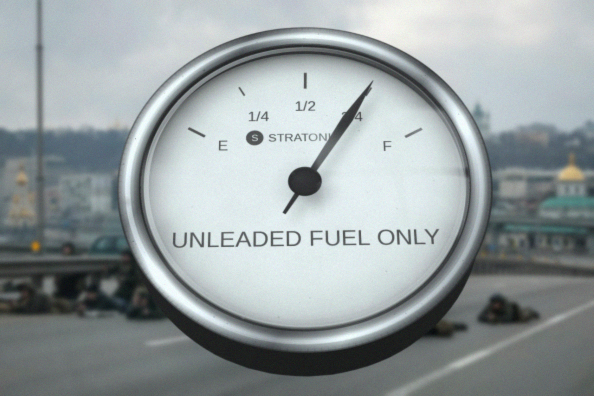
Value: 0.75
